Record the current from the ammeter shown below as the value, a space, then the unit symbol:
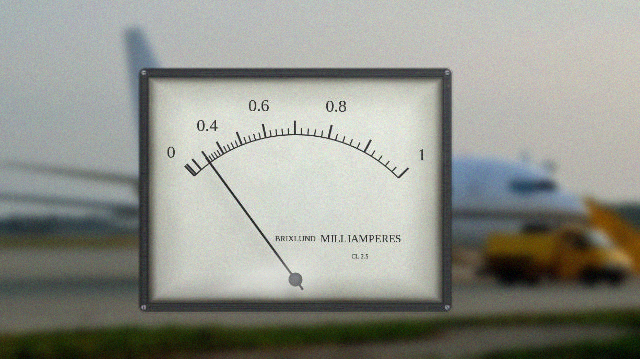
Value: 0.3 mA
